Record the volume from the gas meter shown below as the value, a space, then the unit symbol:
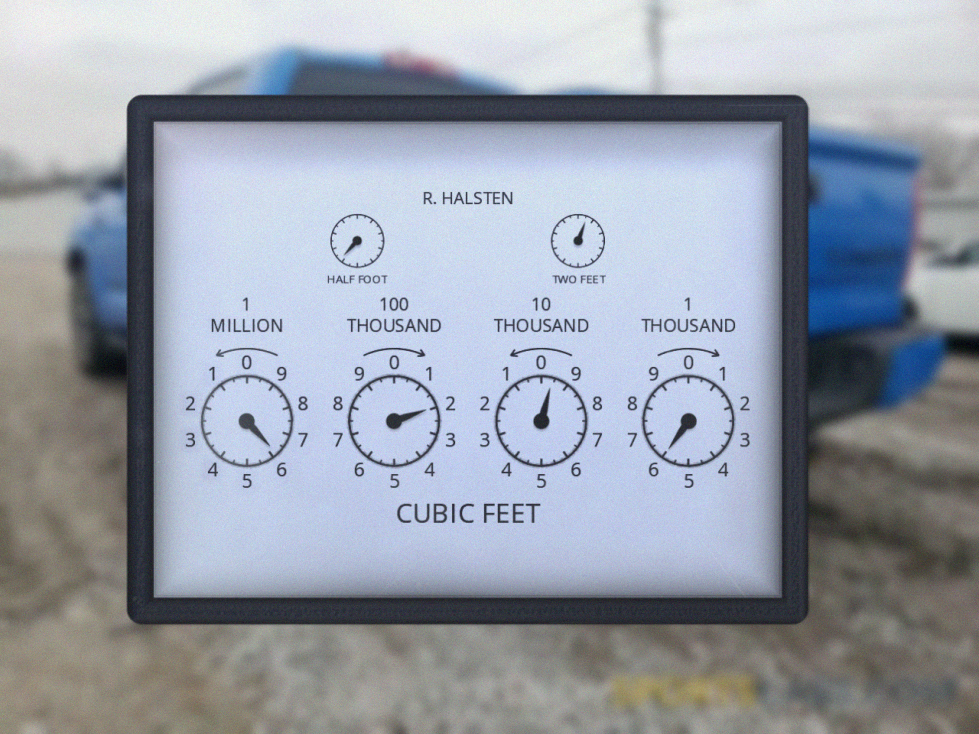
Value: 619600 ft³
